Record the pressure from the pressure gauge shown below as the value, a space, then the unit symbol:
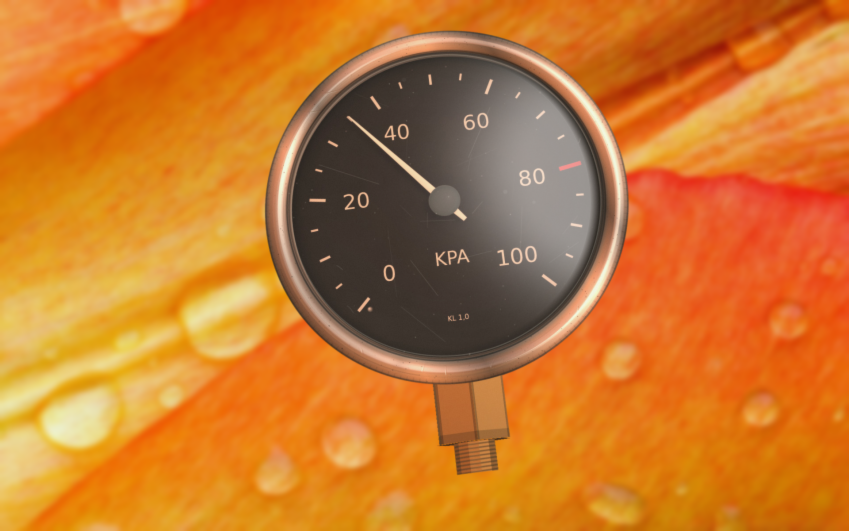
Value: 35 kPa
